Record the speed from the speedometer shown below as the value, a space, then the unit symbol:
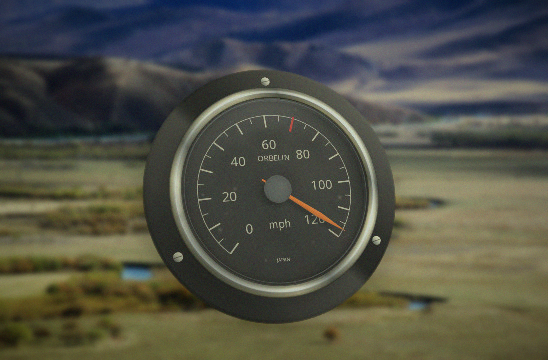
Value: 117.5 mph
